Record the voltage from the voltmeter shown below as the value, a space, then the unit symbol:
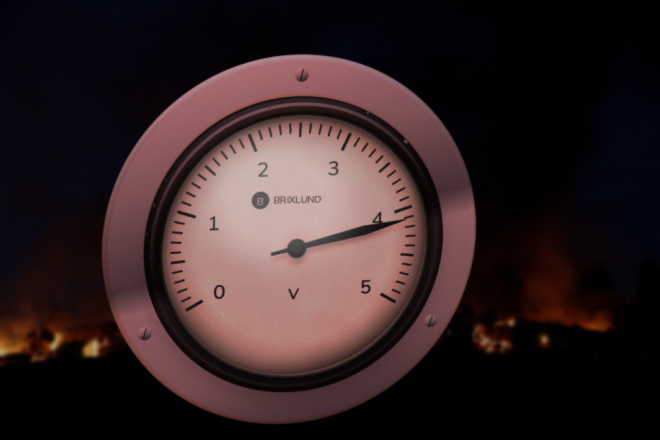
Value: 4.1 V
